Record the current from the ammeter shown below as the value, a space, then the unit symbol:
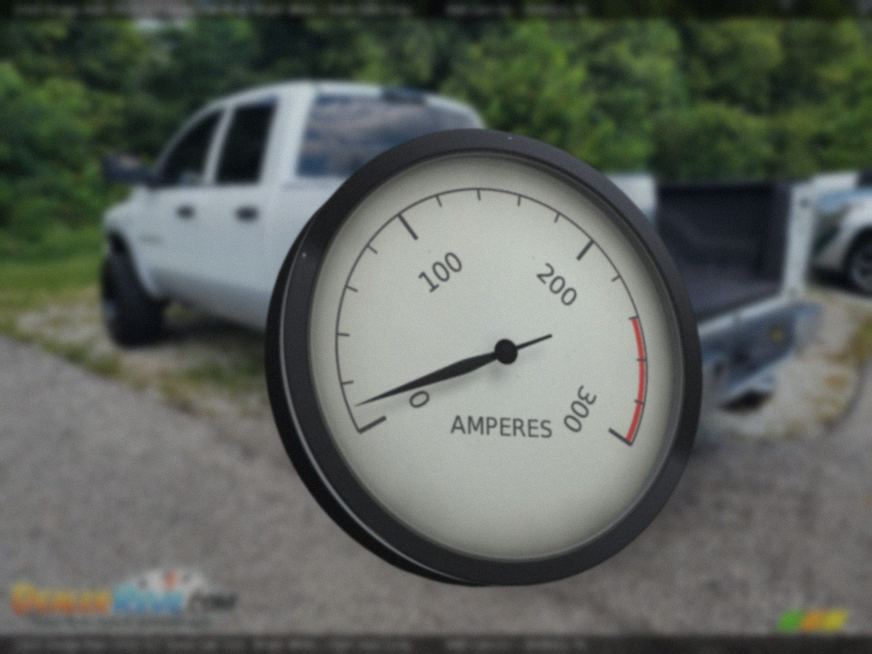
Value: 10 A
